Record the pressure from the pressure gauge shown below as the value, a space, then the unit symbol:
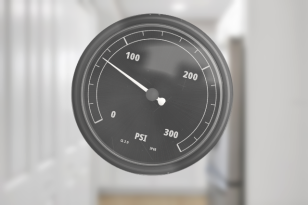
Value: 70 psi
